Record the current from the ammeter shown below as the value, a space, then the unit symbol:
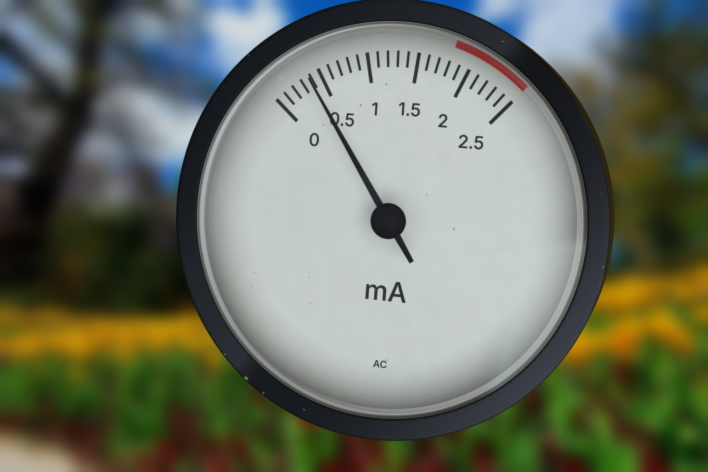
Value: 0.4 mA
